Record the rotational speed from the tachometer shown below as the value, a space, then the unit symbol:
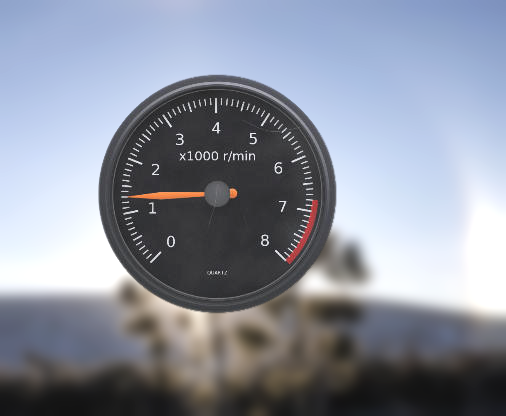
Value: 1300 rpm
